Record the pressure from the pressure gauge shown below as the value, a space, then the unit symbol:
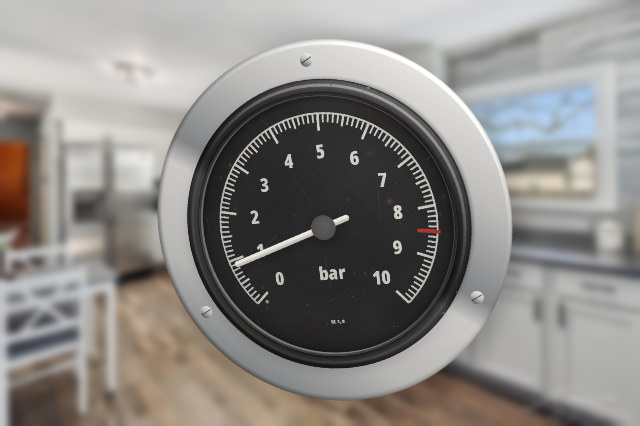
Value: 0.9 bar
